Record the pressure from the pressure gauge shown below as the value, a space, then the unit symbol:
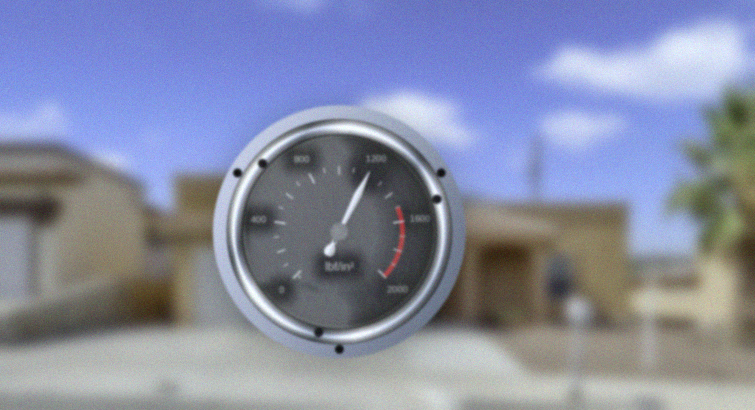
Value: 1200 psi
